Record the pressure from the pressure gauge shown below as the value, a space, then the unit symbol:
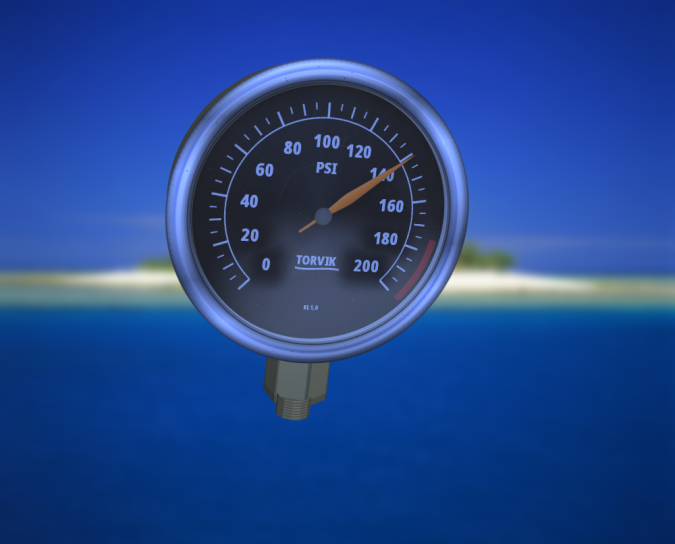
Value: 140 psi
